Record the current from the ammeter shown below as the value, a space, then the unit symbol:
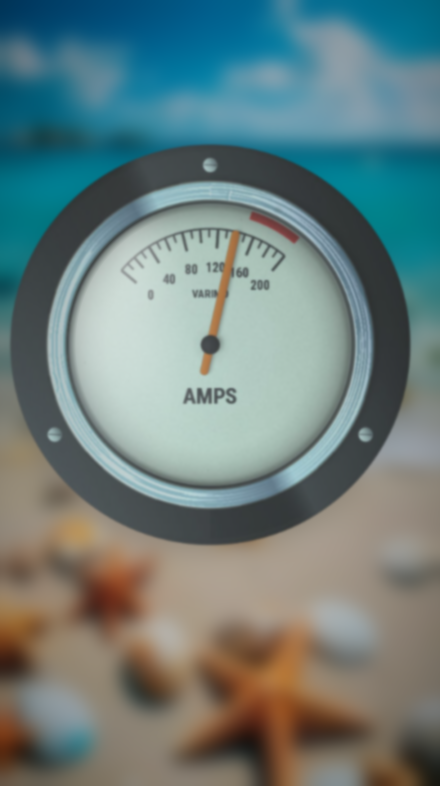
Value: 140 A
